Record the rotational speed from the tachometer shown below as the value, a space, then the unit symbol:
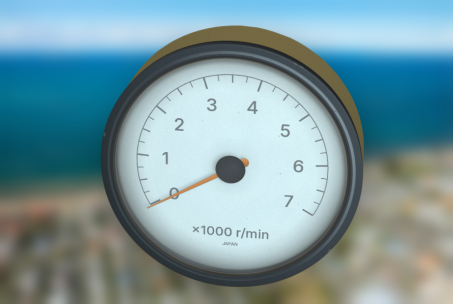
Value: 0 rpm
